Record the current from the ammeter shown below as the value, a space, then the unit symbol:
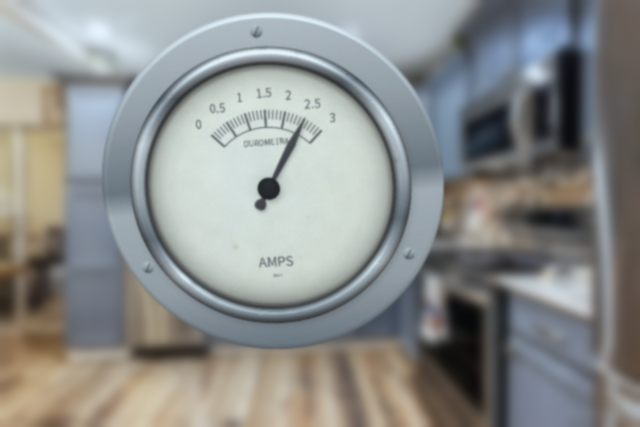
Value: 2.5 A
